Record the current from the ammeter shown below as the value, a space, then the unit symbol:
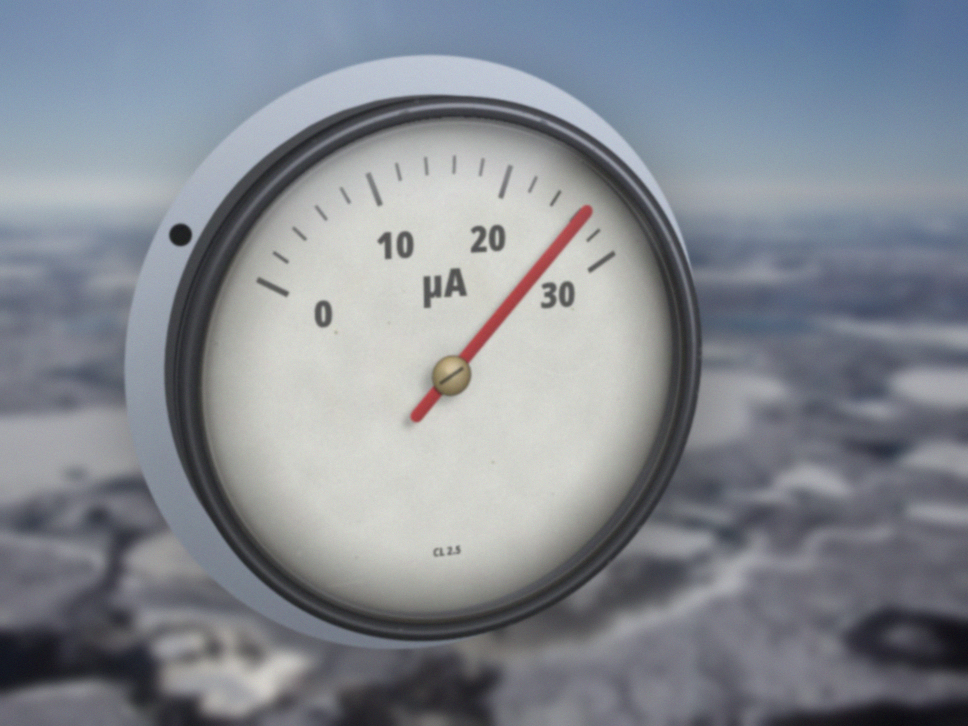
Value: 26 µA
